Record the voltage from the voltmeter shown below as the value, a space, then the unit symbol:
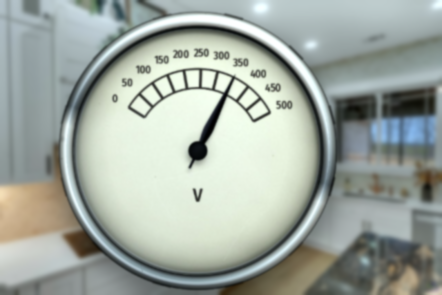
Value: 350 V
